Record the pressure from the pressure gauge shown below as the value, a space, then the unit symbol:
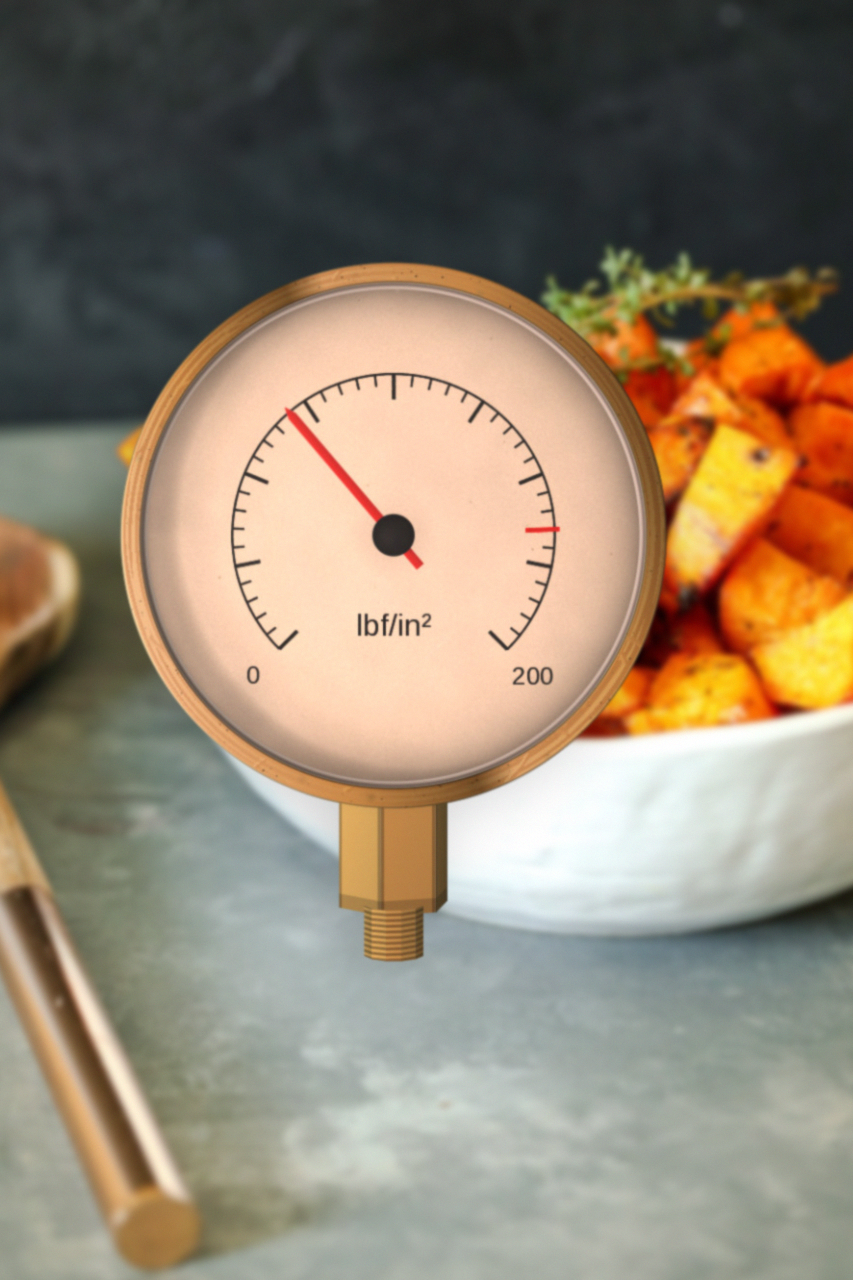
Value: 70 psi
